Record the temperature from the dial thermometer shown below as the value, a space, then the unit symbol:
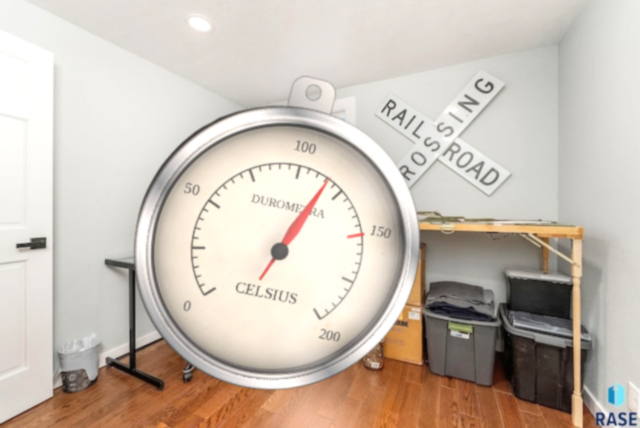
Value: 115 °C
